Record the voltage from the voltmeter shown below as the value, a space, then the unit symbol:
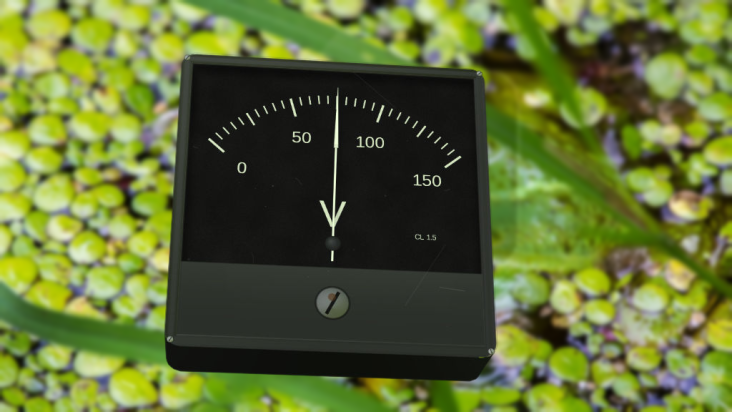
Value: 75 V
